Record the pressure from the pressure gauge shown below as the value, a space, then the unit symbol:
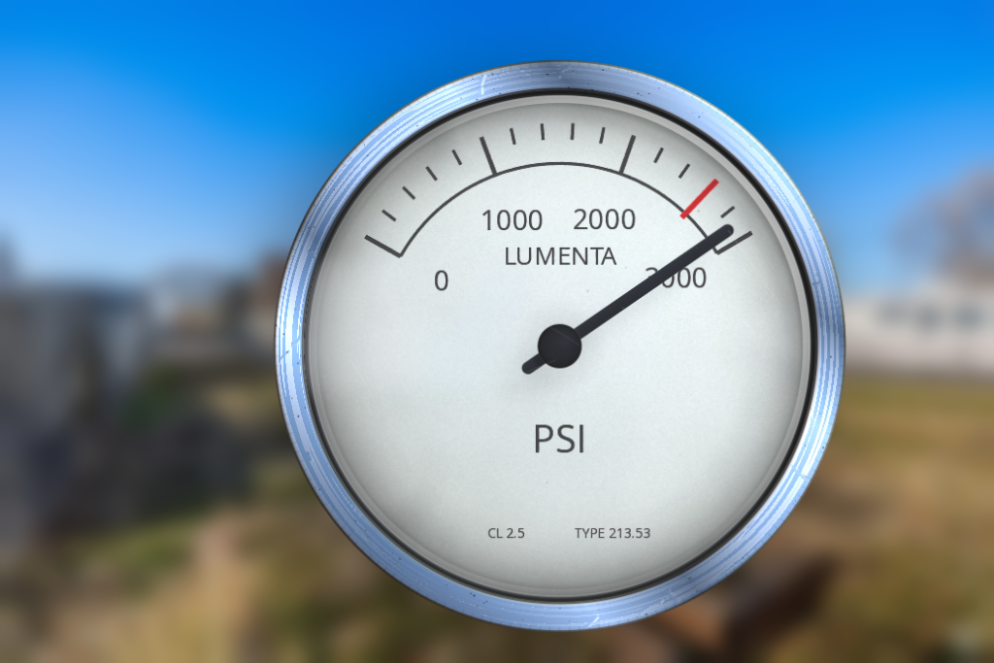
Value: 2900 psi
